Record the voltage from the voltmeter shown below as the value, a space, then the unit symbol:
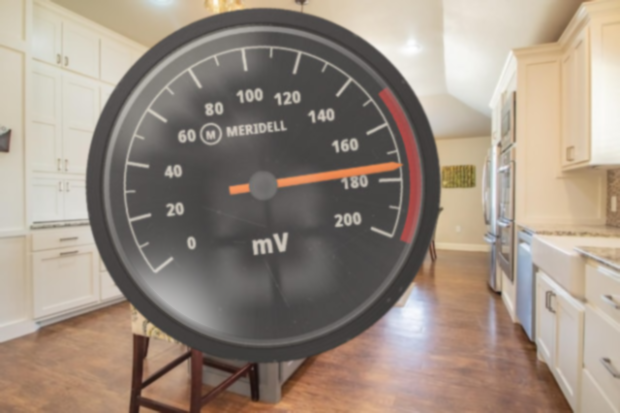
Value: 175 mV
